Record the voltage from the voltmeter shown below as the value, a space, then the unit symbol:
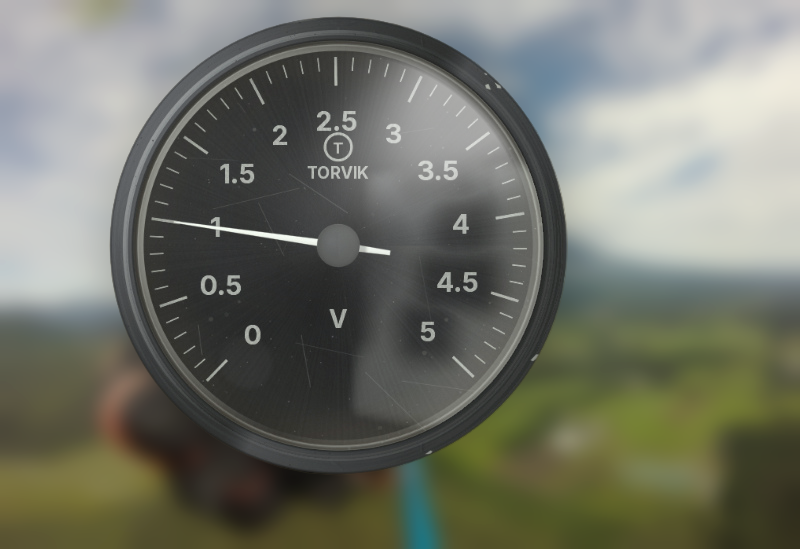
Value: 1 V
